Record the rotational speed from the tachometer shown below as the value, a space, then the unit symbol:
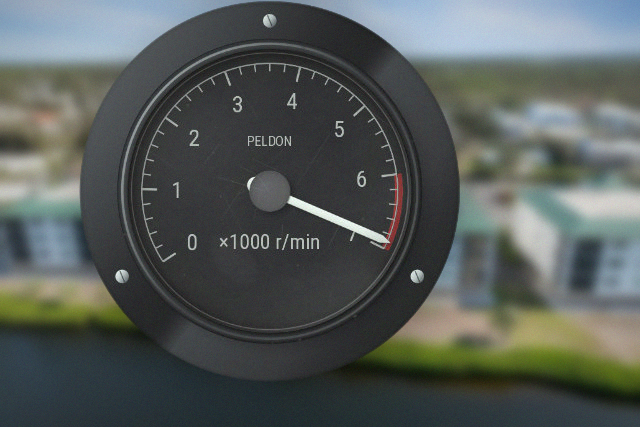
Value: 6900 rpm
